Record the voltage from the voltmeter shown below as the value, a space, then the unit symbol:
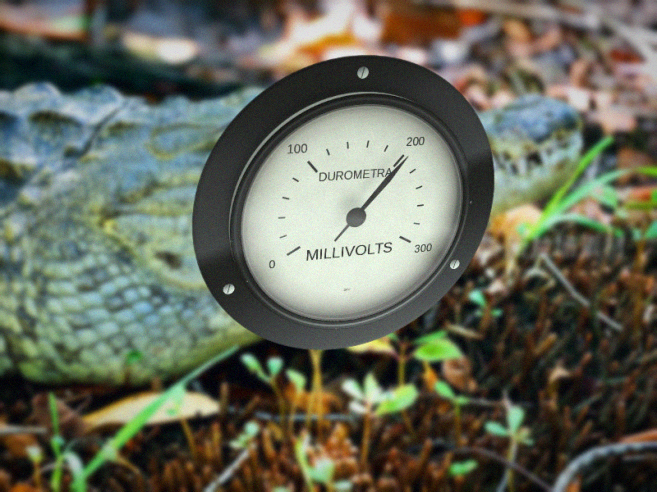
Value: 200 mV
